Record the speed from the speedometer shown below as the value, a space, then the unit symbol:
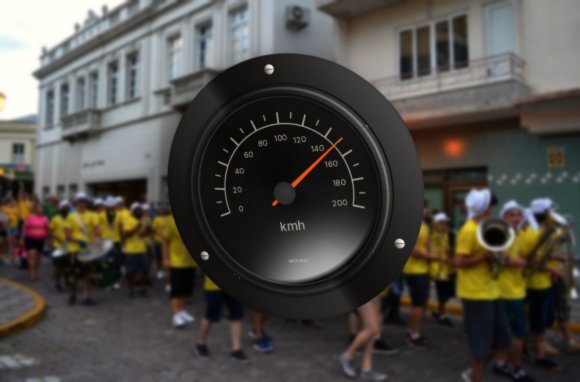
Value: 150 km/h
